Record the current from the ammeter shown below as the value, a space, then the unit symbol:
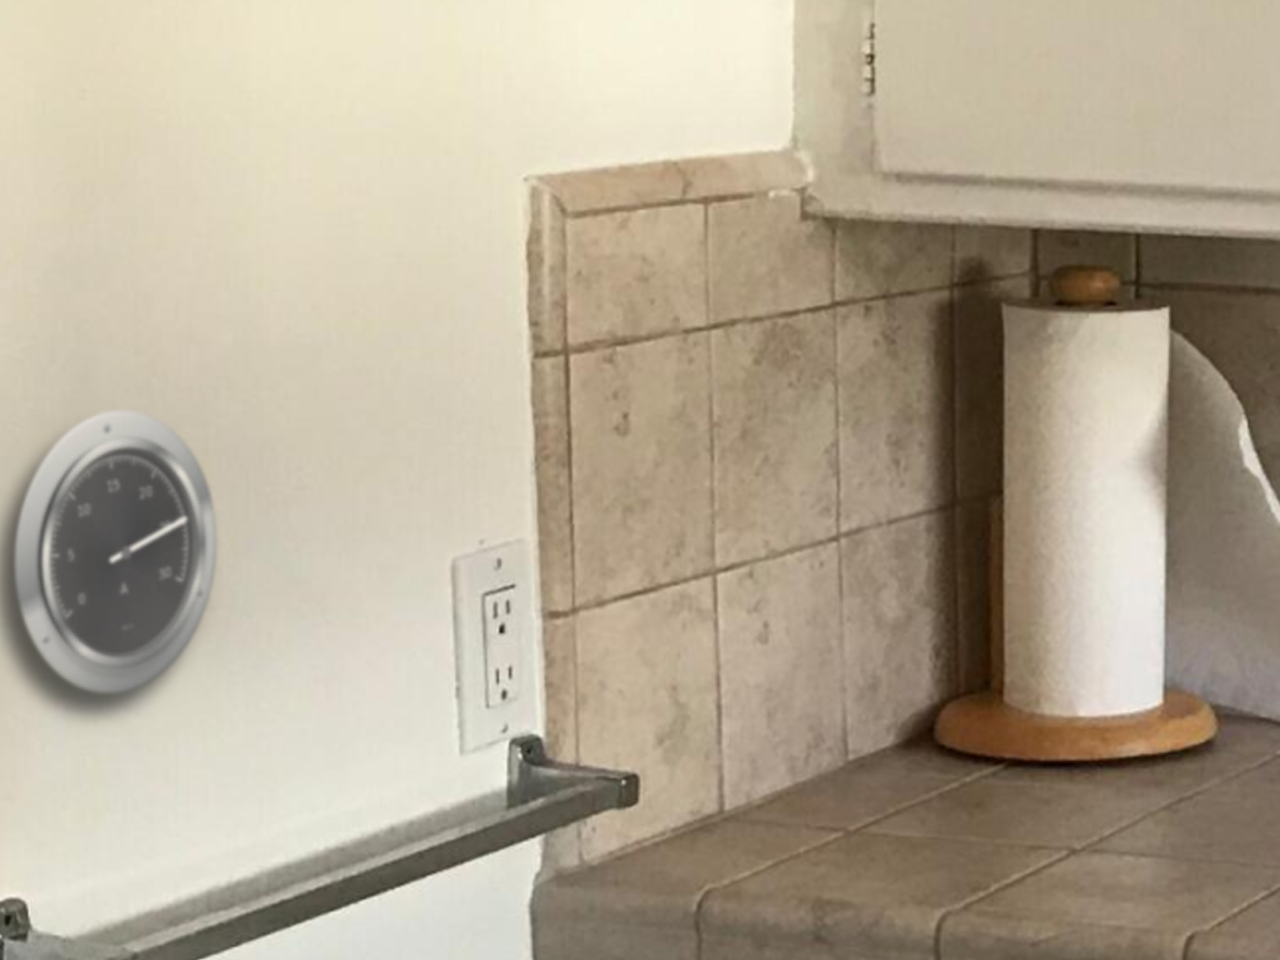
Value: 25 A
